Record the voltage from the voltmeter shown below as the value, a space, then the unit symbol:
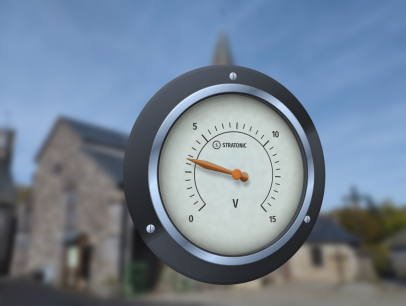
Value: 3.25 V
